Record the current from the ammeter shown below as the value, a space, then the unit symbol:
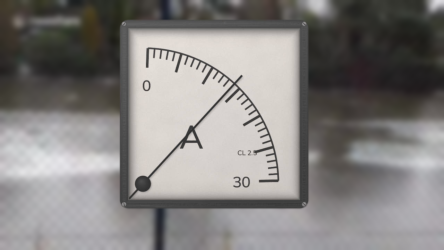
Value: 14 A
